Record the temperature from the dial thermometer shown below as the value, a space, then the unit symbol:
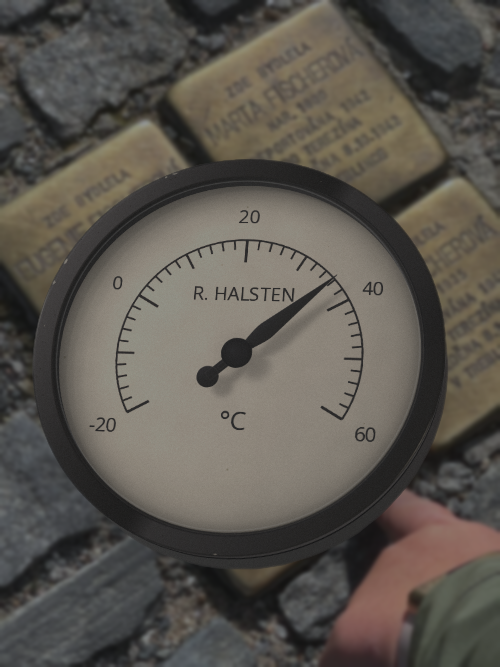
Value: 36 °C
